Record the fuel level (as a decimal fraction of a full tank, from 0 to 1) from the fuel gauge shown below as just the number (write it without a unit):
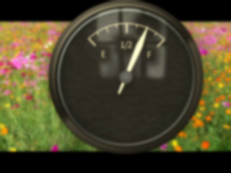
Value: 0.75
